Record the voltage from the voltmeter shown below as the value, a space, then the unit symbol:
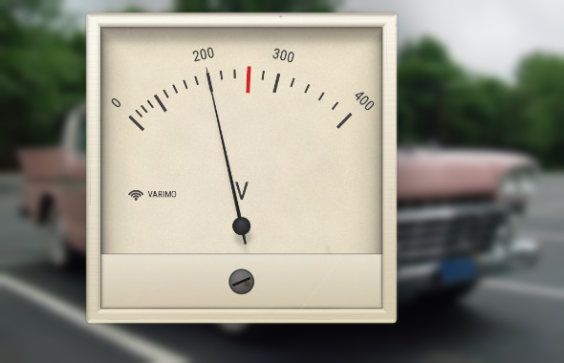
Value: 200 V
